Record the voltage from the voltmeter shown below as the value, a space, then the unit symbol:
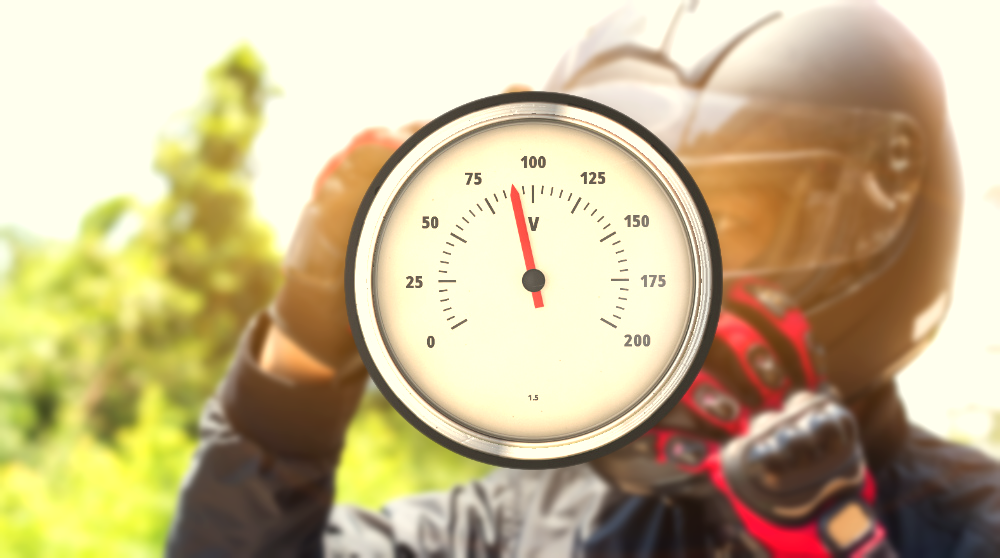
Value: 90 V
